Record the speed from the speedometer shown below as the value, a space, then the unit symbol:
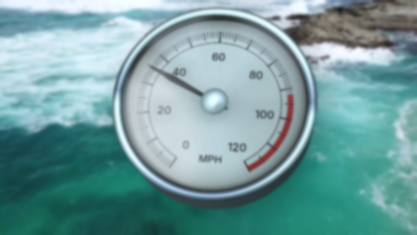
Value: 35 mph
